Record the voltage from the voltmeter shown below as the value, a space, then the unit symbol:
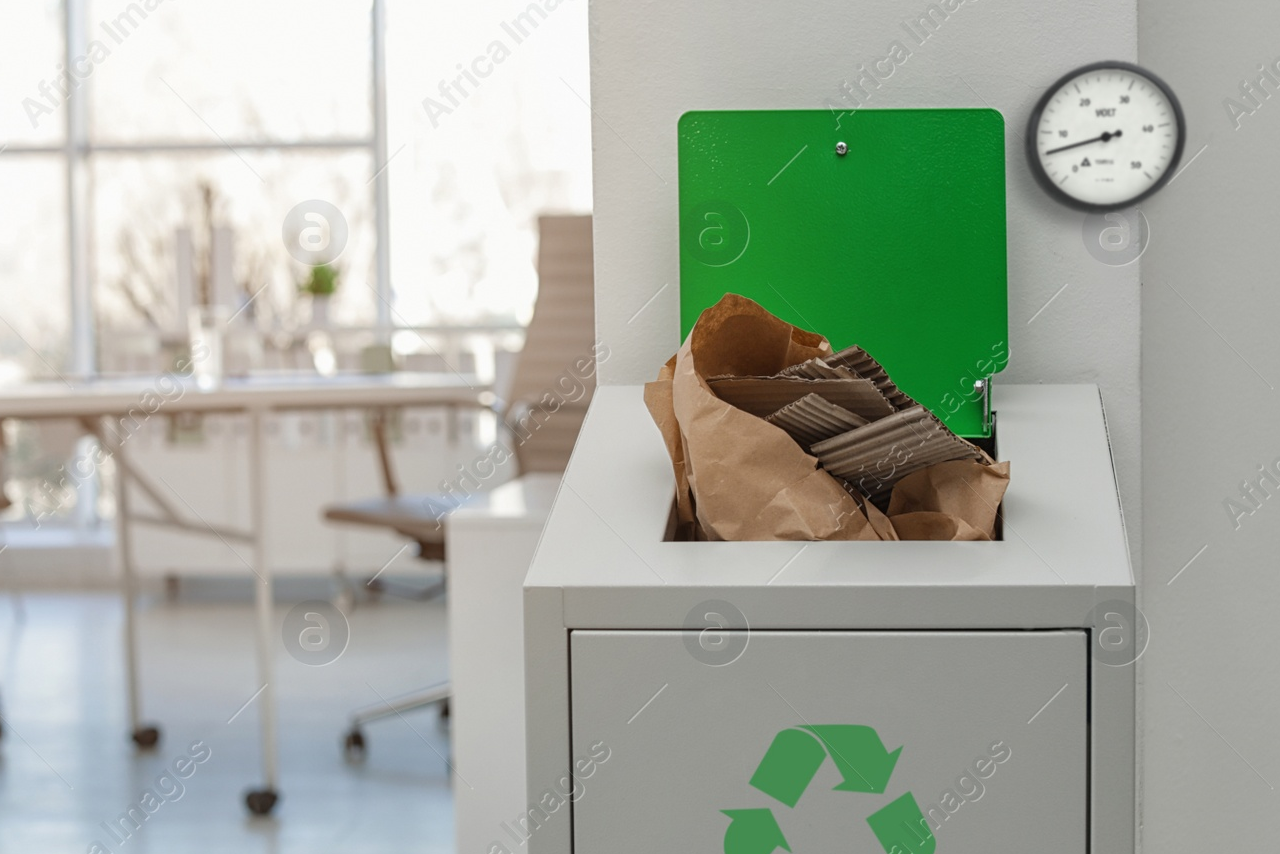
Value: 6 V
